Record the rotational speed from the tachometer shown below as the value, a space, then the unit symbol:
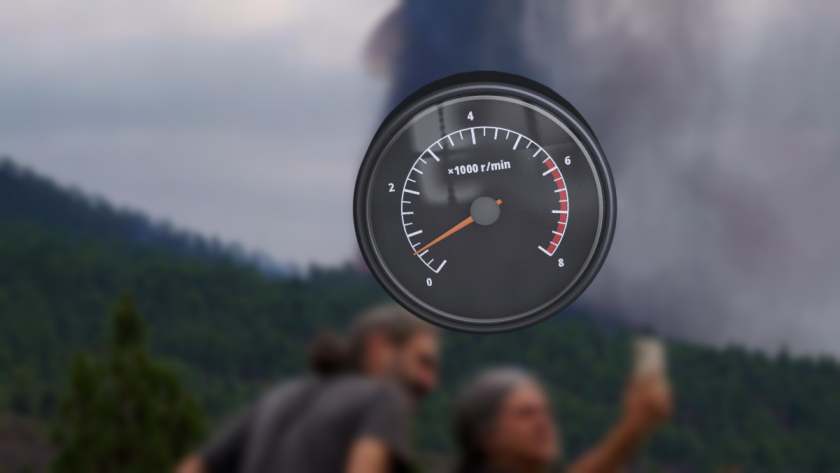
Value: 625 rpm
